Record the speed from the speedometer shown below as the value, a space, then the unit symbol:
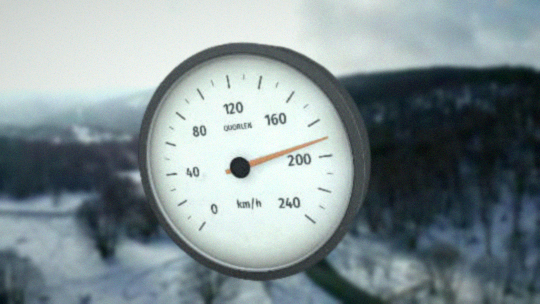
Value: 190 km/h
